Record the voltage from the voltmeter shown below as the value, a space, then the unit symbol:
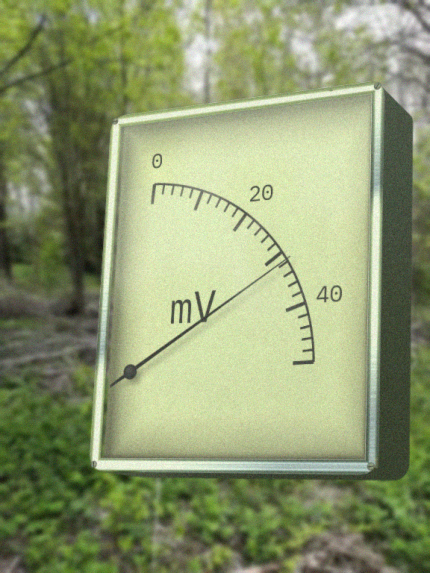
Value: 32 mV
